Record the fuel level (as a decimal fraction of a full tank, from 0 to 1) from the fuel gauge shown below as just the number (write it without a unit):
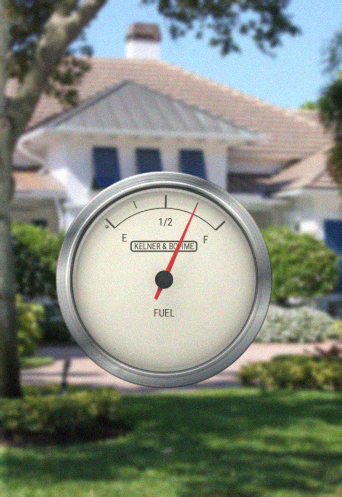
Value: 0.75
